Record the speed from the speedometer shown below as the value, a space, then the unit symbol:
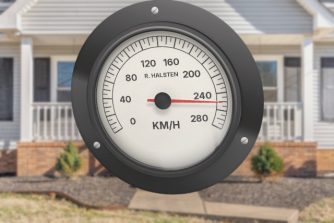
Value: 250 km/h
